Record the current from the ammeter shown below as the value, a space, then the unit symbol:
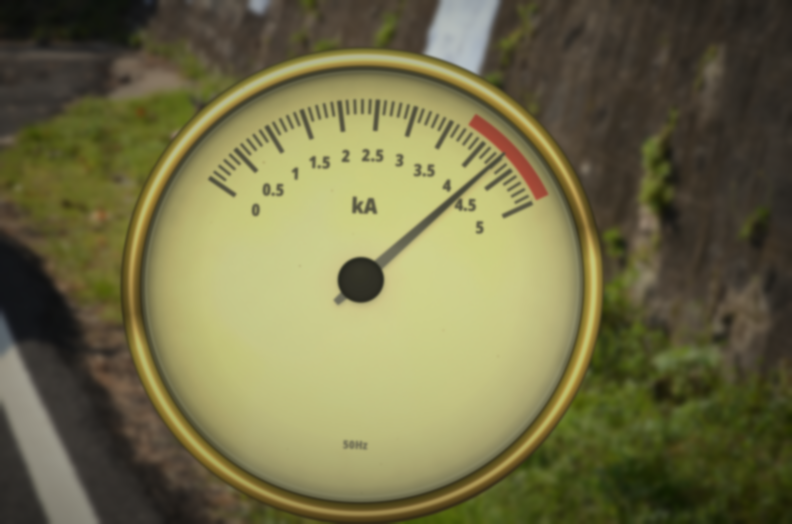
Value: 4.3 kA
